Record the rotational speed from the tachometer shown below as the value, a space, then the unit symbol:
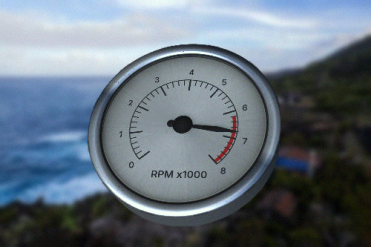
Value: 6800 rpm
